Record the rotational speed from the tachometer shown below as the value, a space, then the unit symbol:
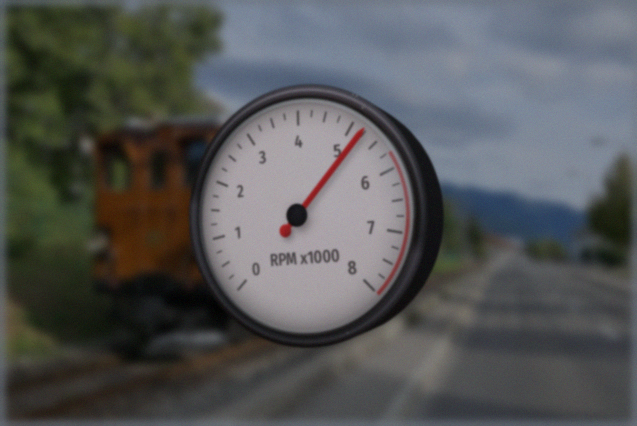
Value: 5250 rpm
